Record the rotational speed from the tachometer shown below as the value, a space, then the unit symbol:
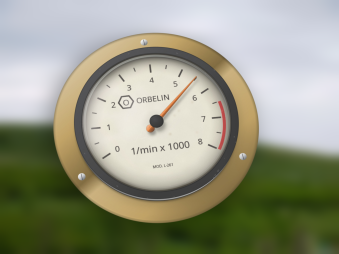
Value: 5500 rpm
